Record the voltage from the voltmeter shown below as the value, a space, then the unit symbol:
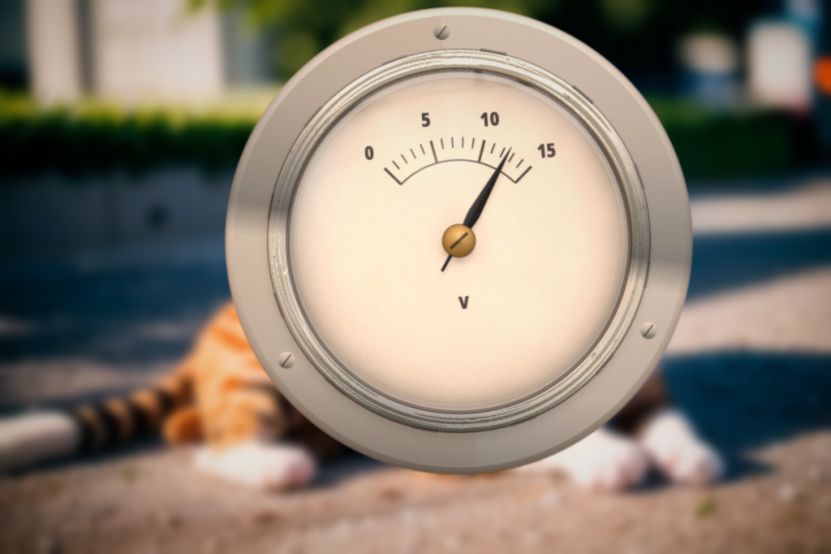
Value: 12.5 V
